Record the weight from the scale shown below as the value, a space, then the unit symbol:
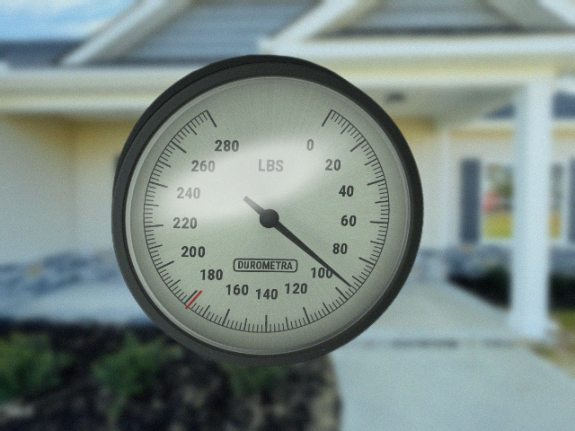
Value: 94 lb
